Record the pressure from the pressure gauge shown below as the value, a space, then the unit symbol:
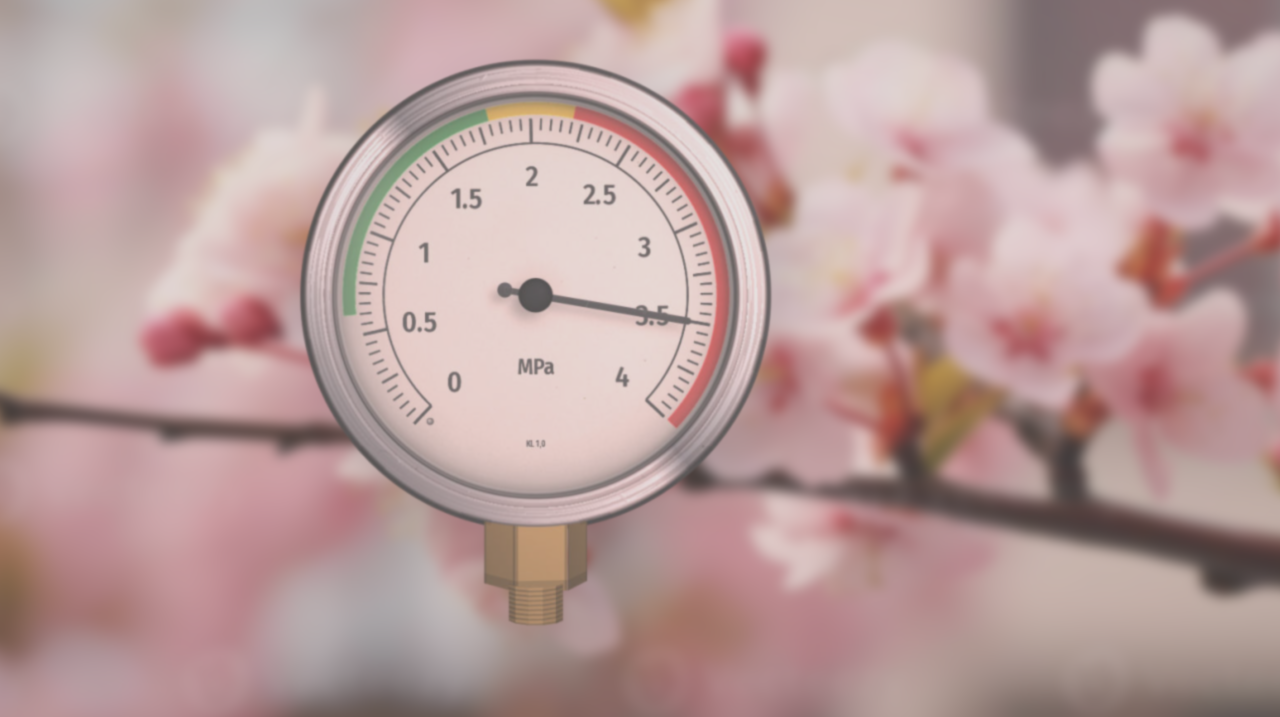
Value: 3.5 MPa
